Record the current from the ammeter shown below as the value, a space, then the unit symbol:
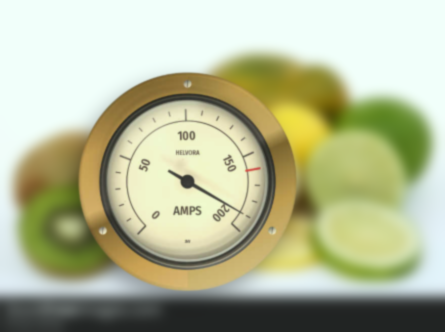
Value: 190 A
